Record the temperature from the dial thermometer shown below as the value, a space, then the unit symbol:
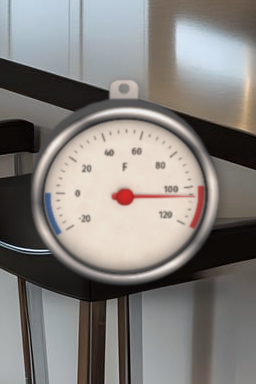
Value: 104 °F
